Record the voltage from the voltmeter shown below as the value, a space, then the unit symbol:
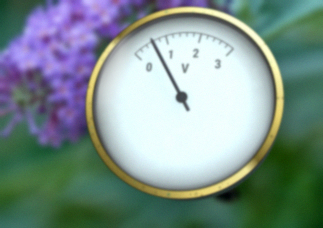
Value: 0.6 V
